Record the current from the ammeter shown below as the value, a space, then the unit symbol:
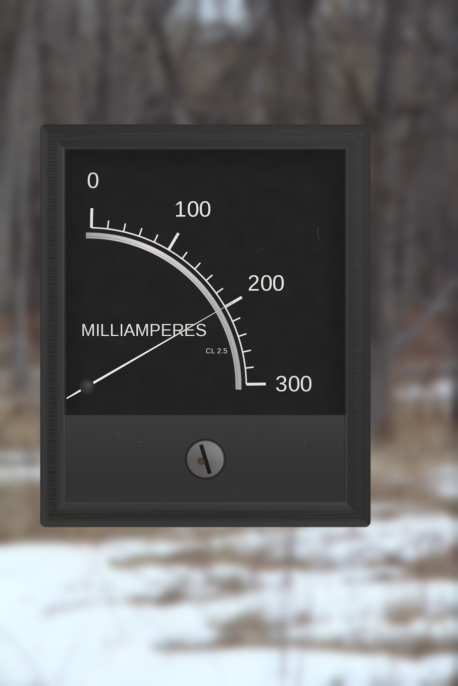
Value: 200 mA
